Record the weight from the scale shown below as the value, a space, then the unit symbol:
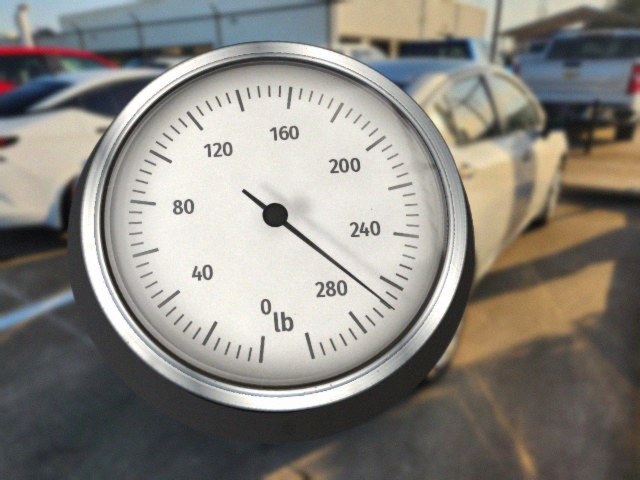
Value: 268 lb
